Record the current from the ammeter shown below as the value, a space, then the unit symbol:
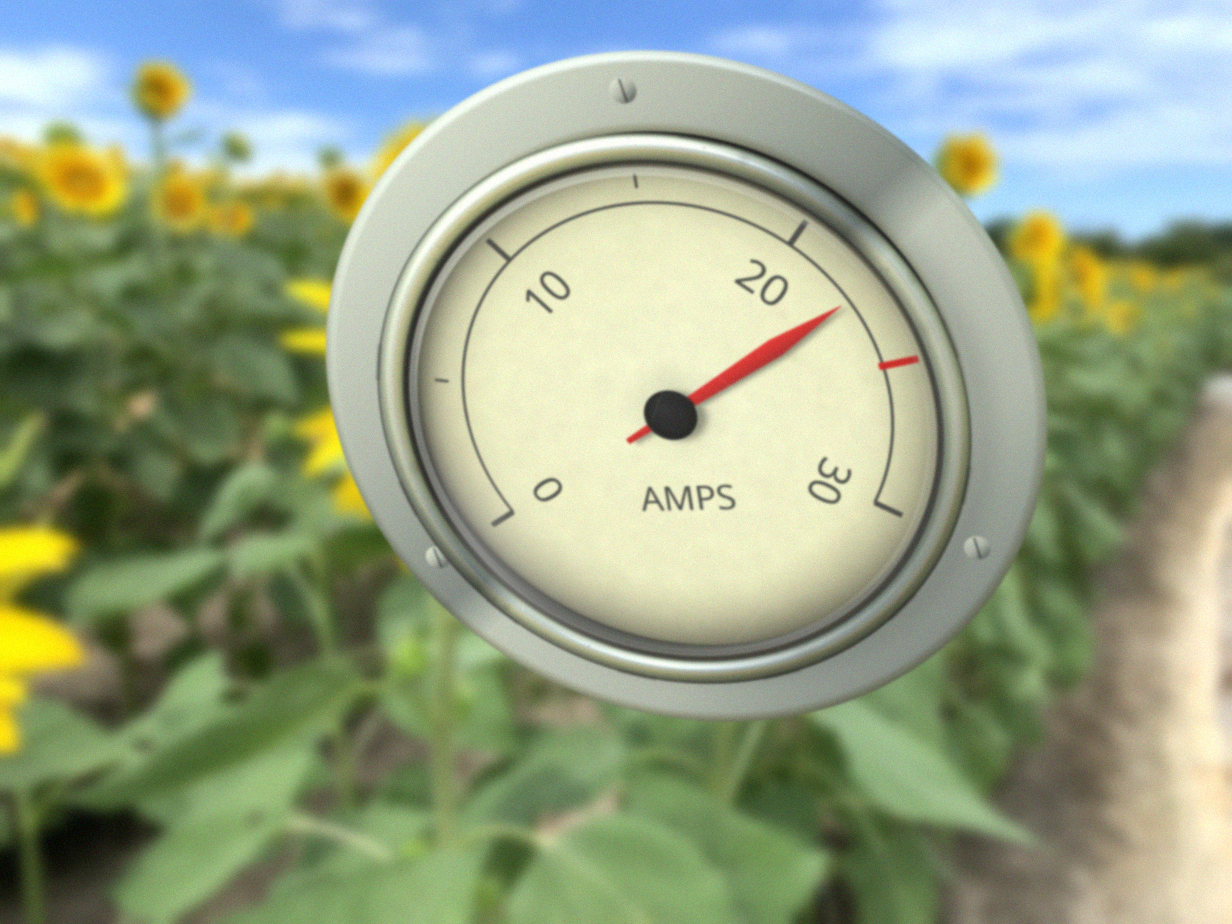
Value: 22.5 A
